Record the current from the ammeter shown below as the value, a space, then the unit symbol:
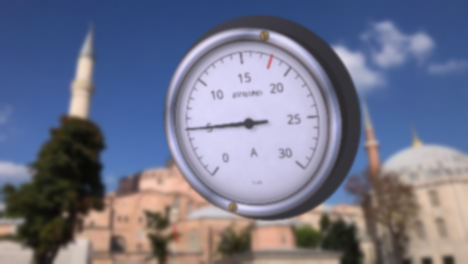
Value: 5 A
